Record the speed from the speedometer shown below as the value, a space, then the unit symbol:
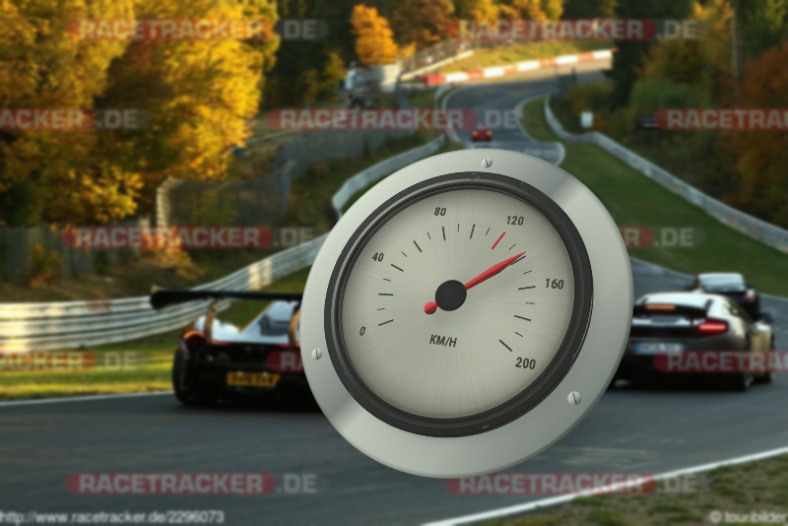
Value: 140 km/h
